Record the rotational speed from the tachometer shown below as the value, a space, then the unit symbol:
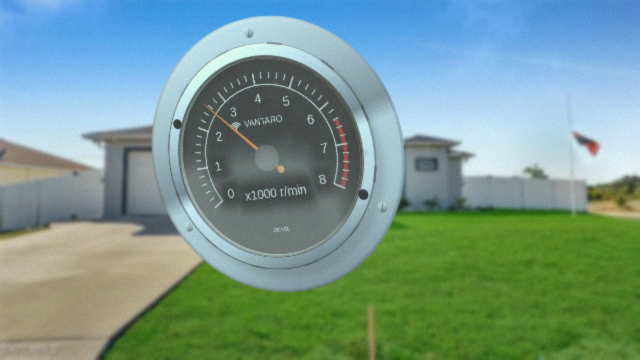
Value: 2600 rpm
